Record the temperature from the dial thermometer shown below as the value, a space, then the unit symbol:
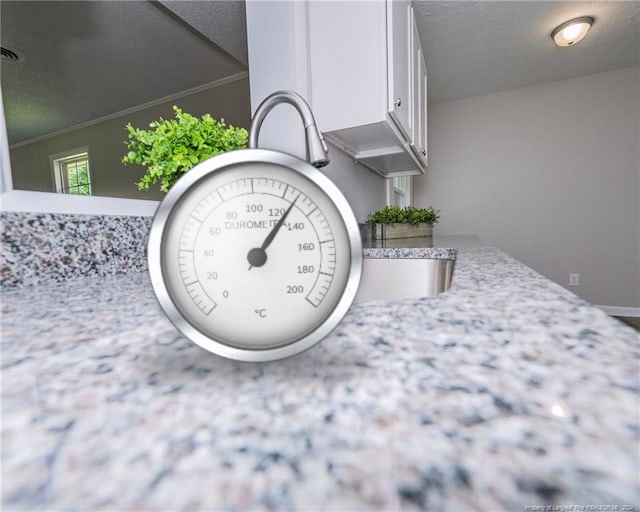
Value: 128 °C
